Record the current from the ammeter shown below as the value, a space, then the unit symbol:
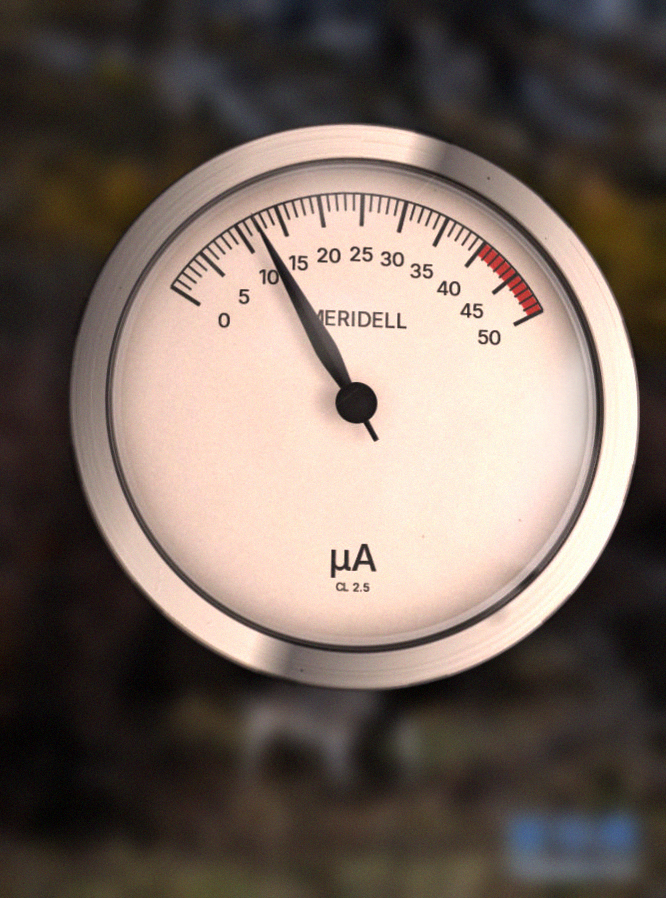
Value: 12 µA
